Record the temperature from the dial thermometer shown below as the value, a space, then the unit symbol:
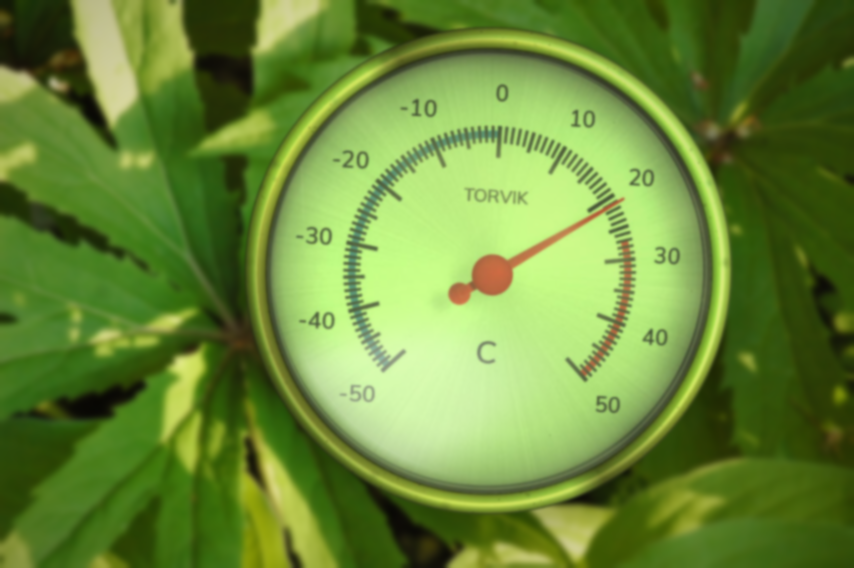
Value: 21 °C
